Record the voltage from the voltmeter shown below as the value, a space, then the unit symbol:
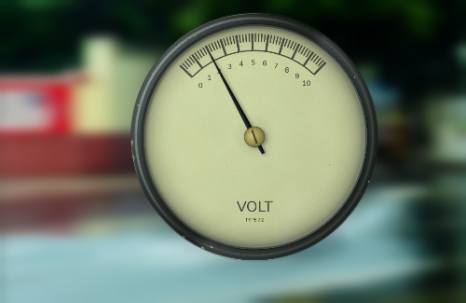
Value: 2 V
